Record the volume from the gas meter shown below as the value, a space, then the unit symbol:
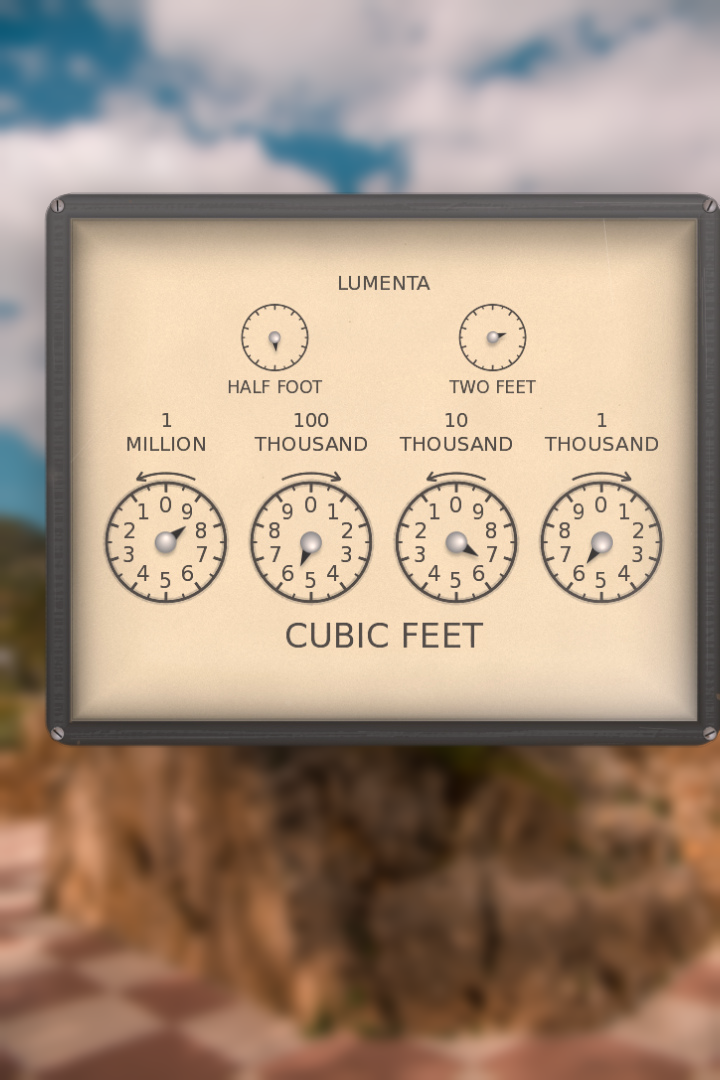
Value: 856600 ft³
